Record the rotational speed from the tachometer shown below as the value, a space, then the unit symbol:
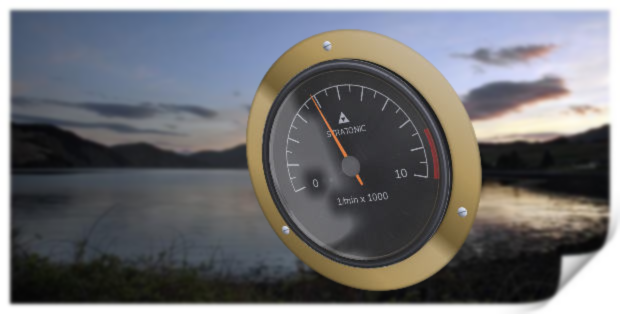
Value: 4000 rpm
